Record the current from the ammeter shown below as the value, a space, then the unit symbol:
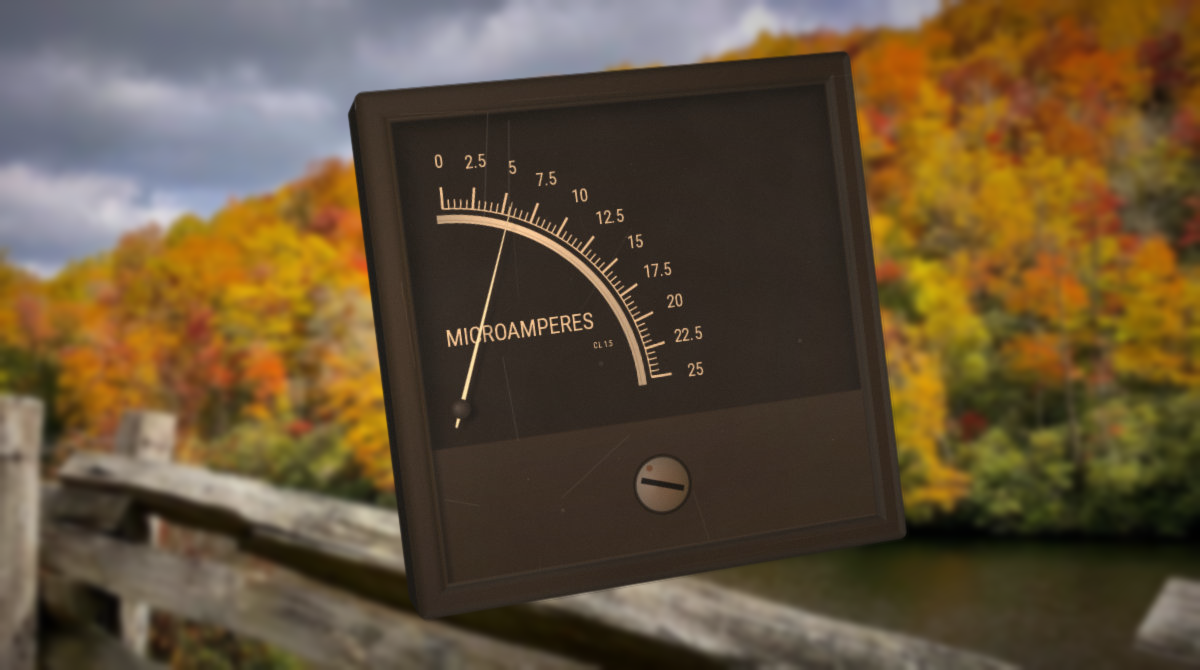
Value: 5.5 µA
